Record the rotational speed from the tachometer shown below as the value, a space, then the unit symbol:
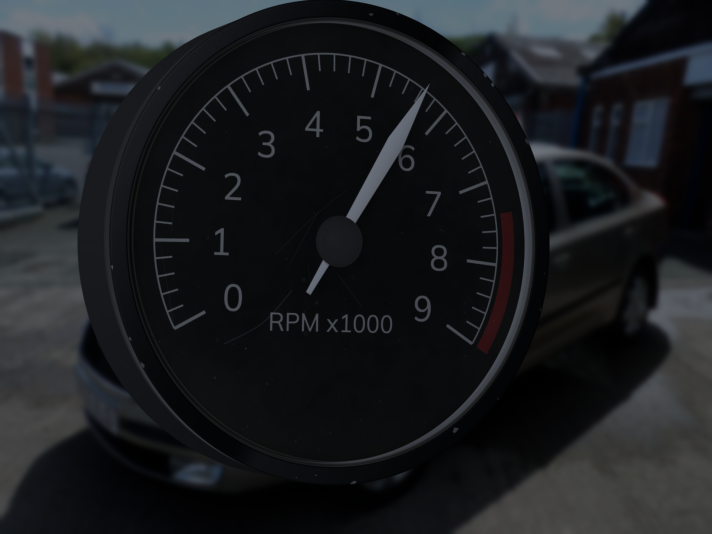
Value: 5600 rpm
